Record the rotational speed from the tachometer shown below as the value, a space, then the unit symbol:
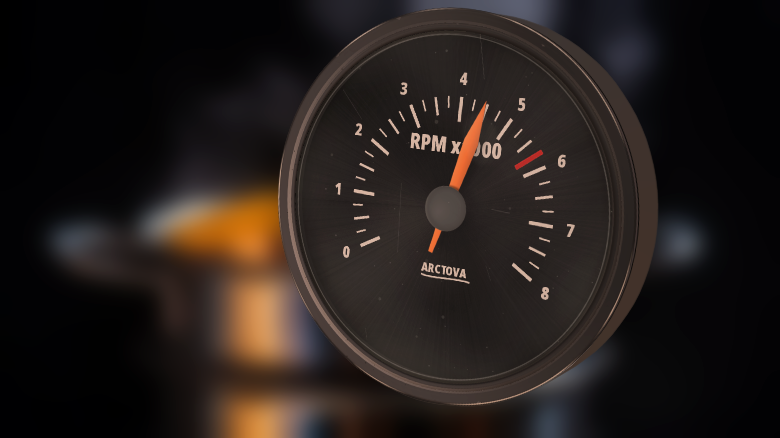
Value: 4500 rpm
